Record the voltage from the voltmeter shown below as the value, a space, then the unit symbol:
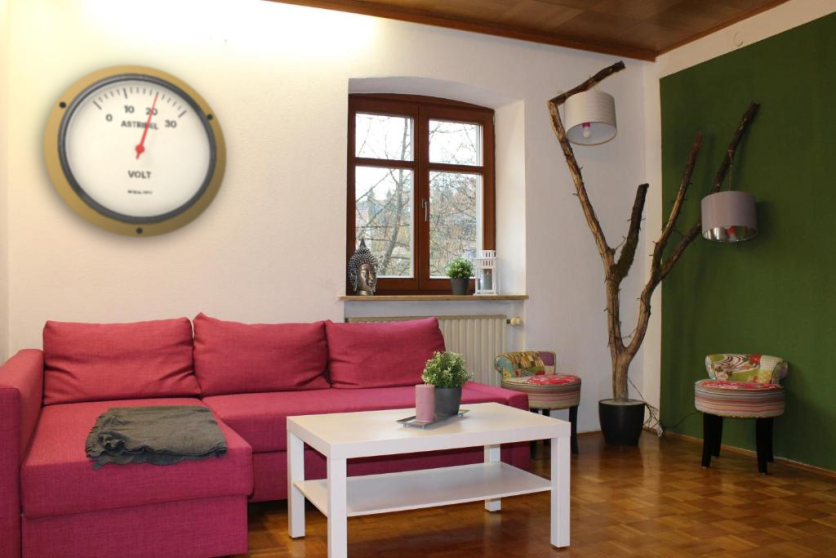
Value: 20 V
